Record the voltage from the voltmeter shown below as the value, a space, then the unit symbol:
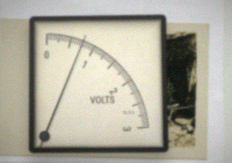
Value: 0.75 V
